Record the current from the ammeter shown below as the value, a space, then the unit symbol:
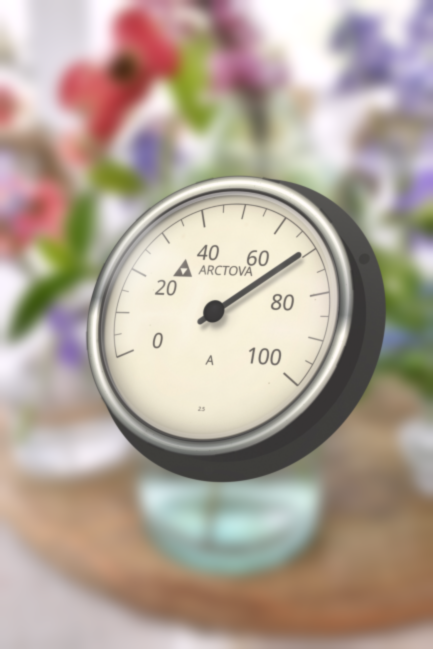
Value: 70 A
